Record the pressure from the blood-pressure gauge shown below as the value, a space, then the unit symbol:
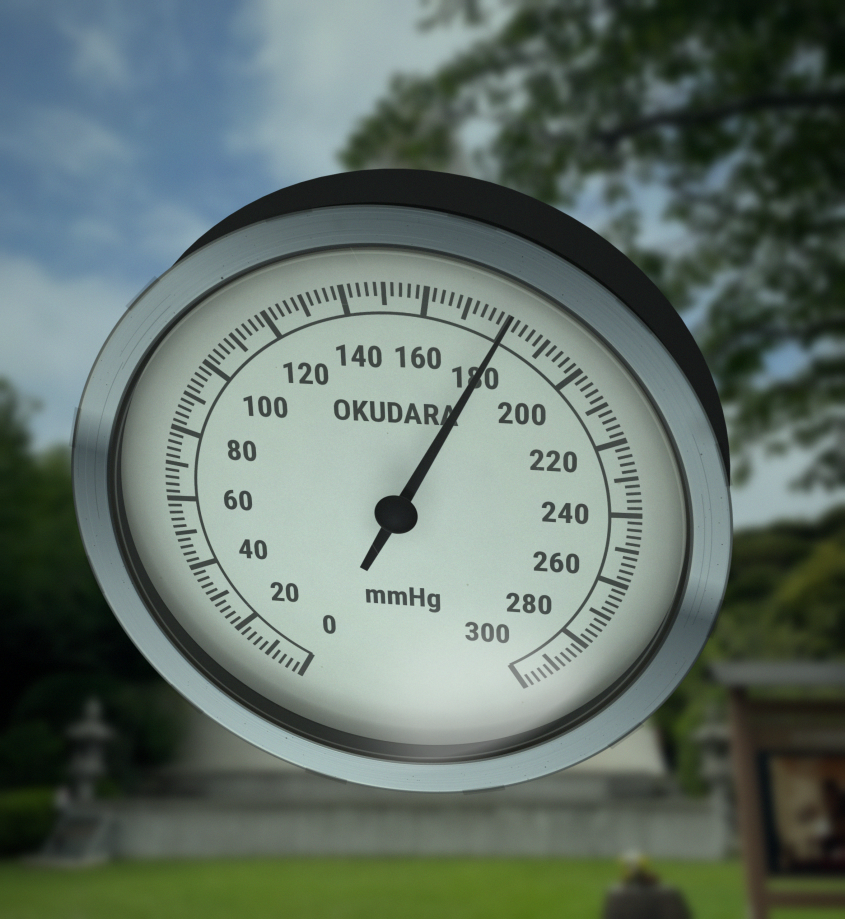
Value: 180 mmHg
